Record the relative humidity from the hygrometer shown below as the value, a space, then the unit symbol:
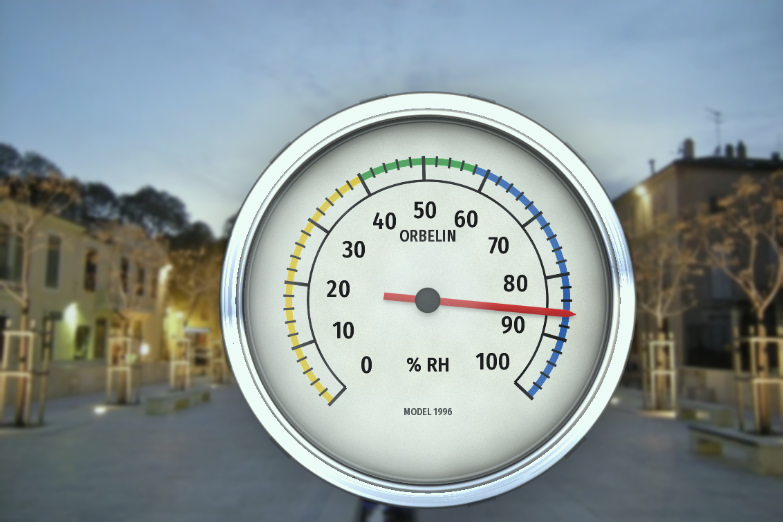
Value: 86 %
